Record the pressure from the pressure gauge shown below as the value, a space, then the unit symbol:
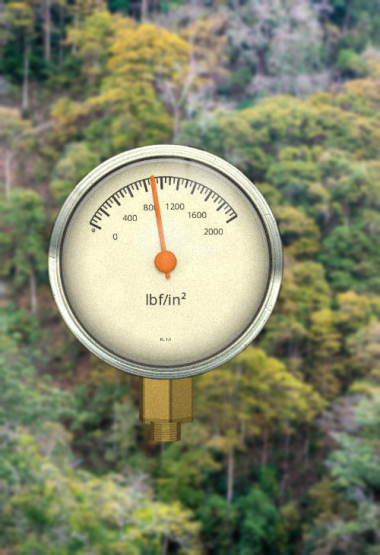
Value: 900 psi
